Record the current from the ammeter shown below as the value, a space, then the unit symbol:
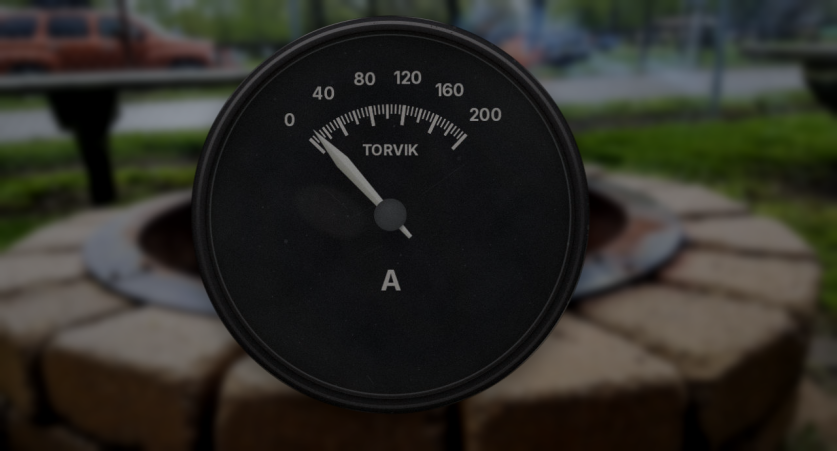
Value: 10 A
